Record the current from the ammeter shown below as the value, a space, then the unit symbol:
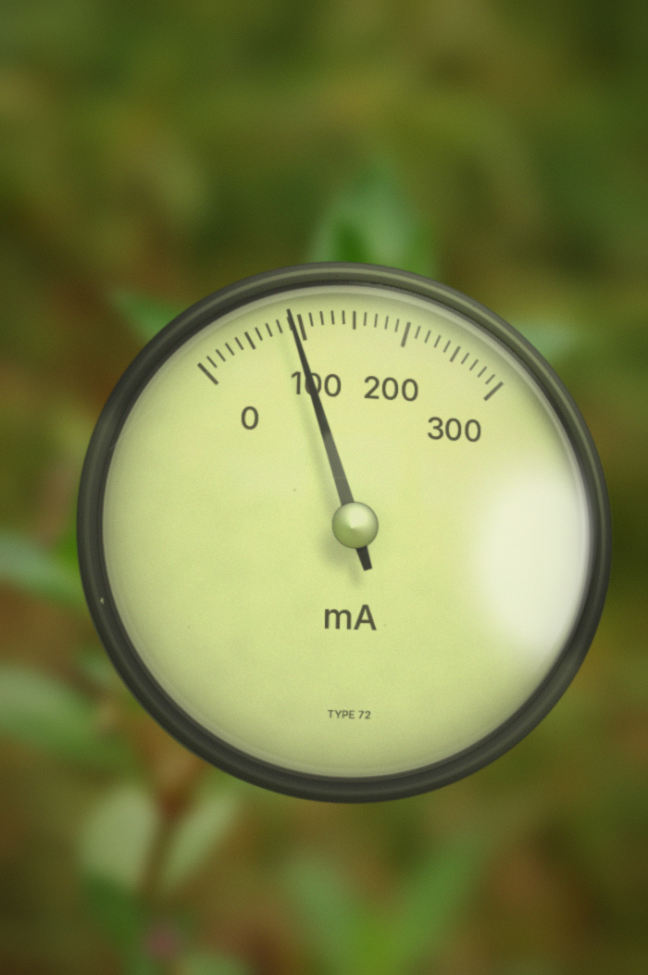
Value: 90 mA
